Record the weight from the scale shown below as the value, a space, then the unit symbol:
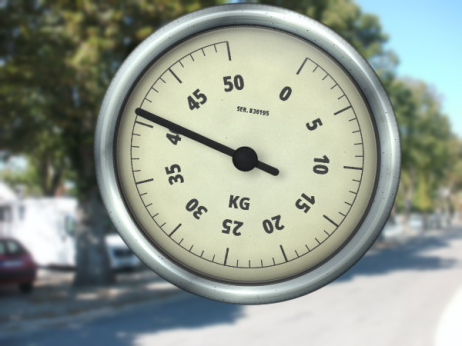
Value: 41 kg
